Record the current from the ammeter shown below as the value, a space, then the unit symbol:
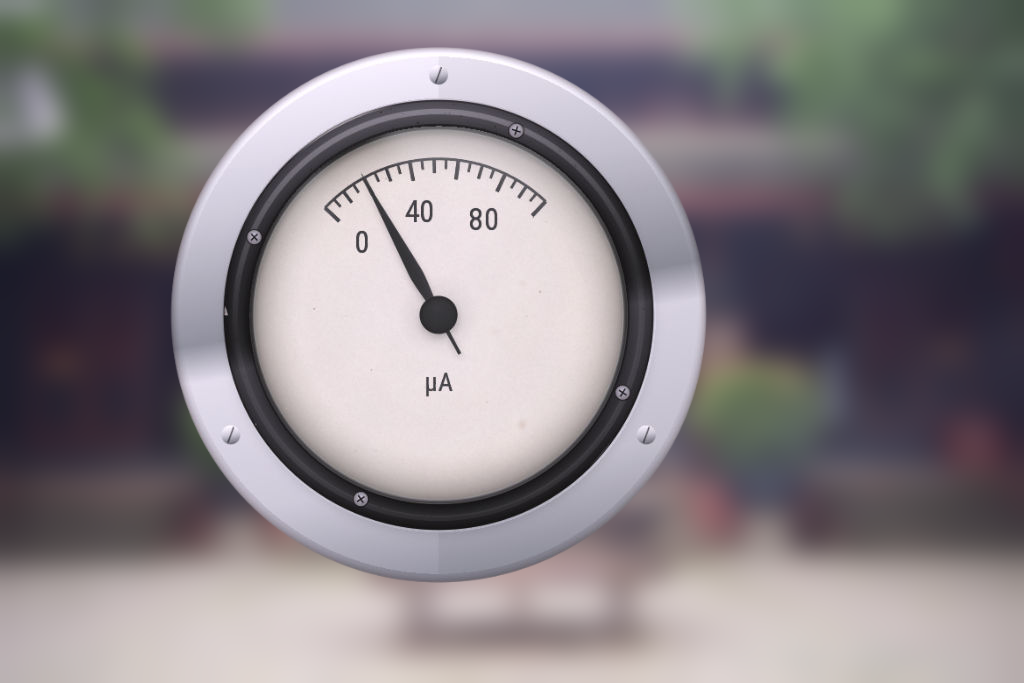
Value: 20 µA
